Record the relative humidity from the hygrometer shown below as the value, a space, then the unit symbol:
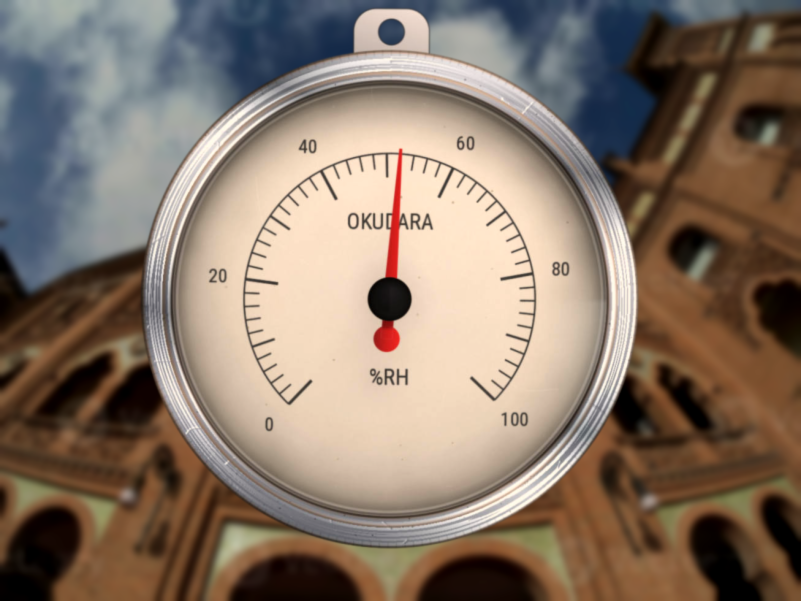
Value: 52 %
